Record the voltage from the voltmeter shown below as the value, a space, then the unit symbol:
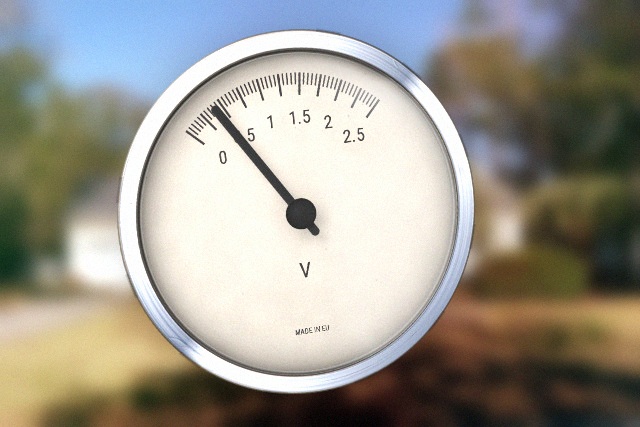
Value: 0.4 V
